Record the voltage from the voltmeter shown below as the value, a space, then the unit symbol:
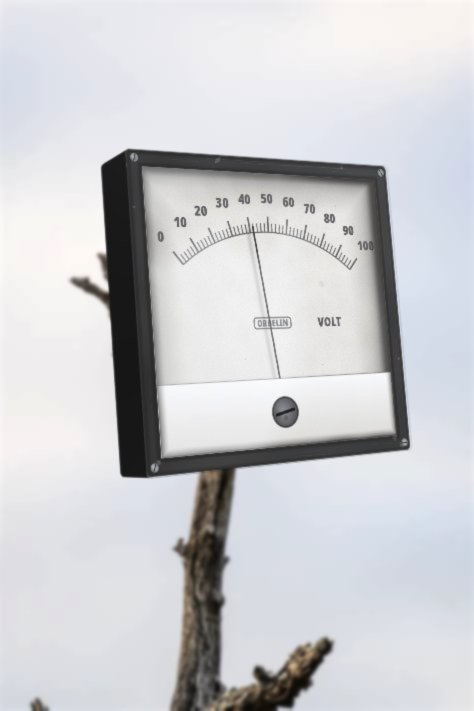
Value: 40 V
